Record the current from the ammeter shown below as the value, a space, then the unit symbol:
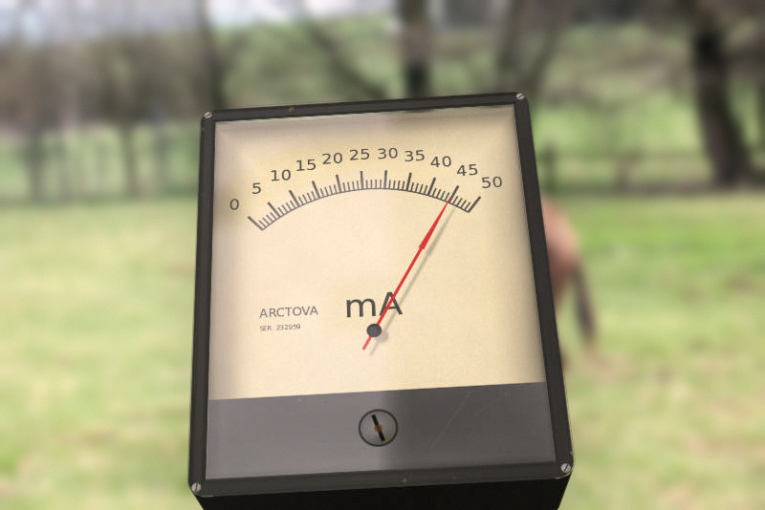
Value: 45 mA
